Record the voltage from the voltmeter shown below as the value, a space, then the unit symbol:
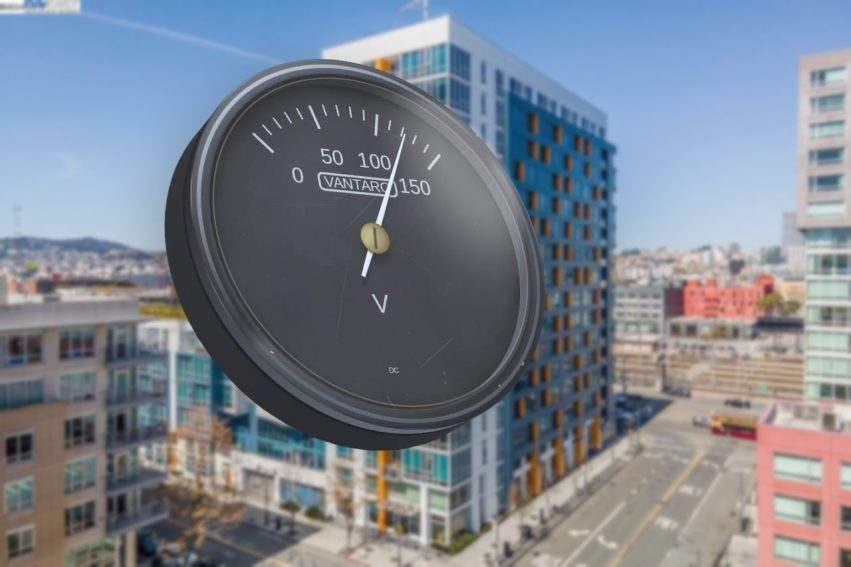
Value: 120 V
